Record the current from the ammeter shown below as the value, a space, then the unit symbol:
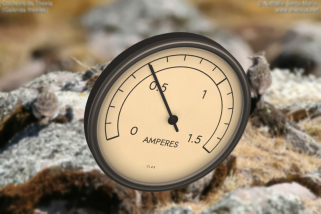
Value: 0.5 A
